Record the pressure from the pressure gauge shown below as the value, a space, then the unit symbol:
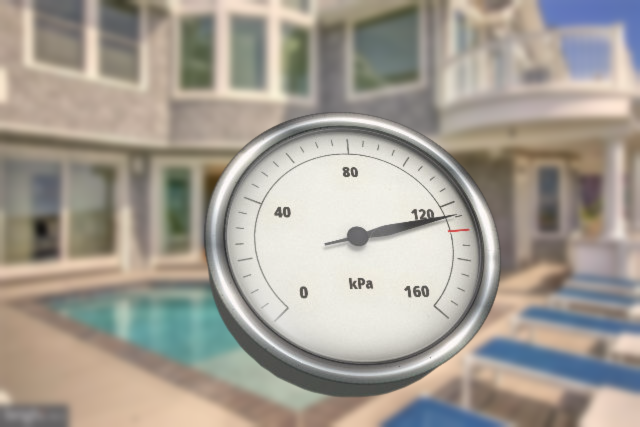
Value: 125 kPa
